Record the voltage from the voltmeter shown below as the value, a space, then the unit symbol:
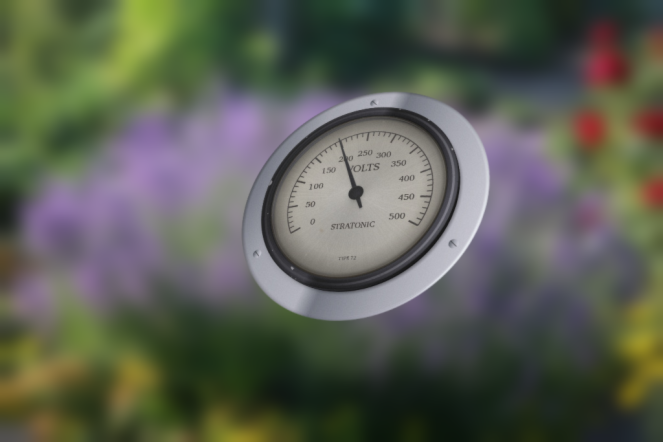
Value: 200 V
